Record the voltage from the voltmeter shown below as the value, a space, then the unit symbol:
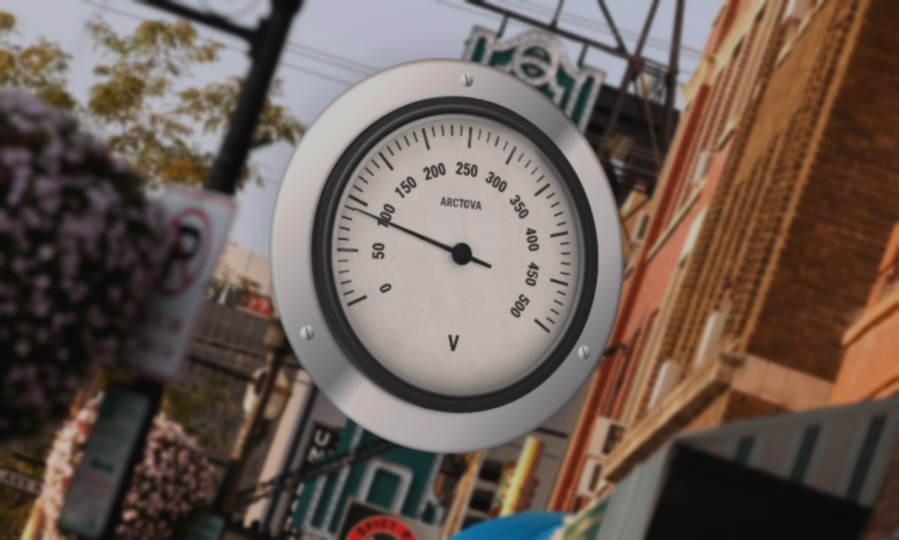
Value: 90 V
